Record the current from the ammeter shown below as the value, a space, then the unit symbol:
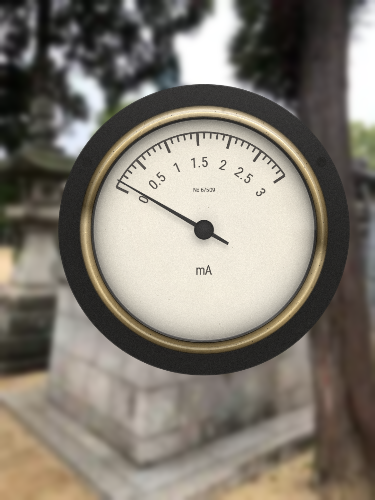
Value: 0.1 mA
